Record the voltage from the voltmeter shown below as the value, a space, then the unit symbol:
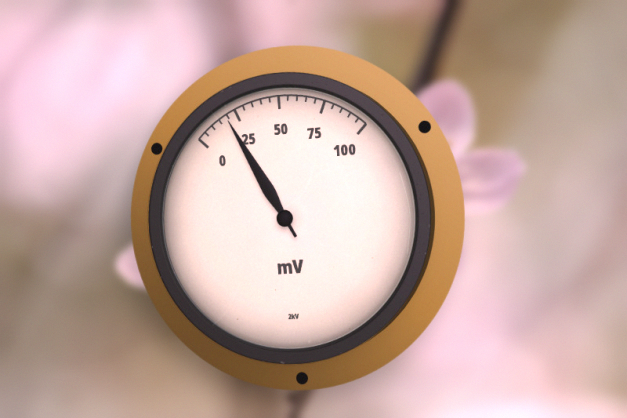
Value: 20 mV
